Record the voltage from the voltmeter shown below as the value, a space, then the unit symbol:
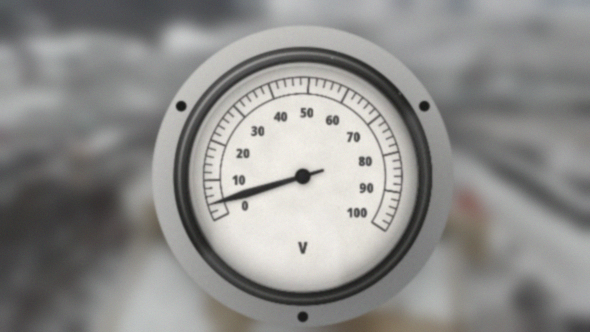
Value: 4 V
